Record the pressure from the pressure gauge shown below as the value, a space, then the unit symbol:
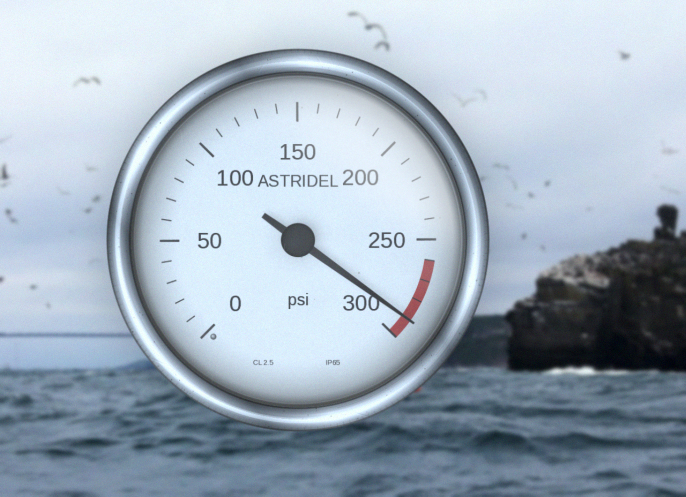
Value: 290 psi
